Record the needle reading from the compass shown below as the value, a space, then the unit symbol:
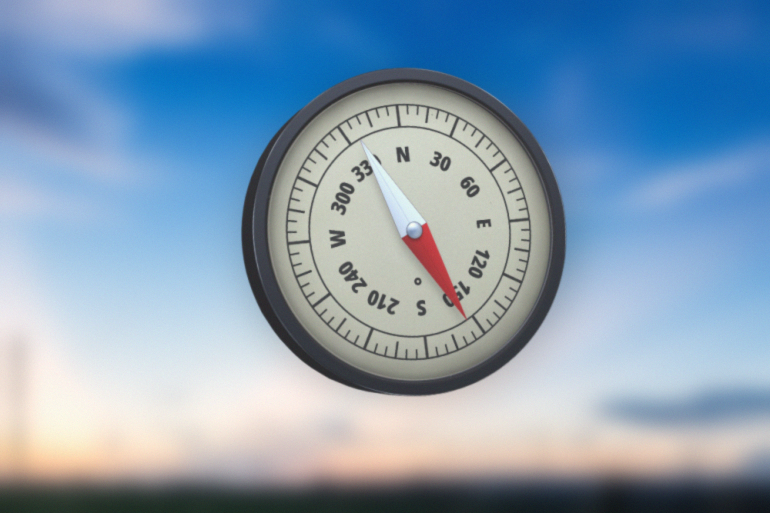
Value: 155 °
